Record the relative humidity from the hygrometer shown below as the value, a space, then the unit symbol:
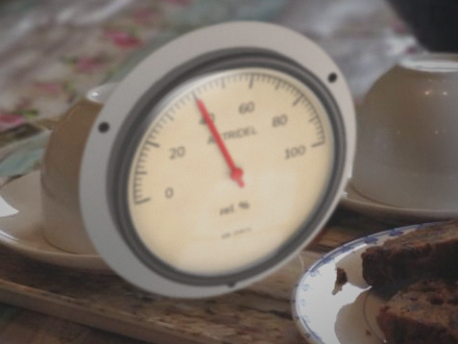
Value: 40 %
